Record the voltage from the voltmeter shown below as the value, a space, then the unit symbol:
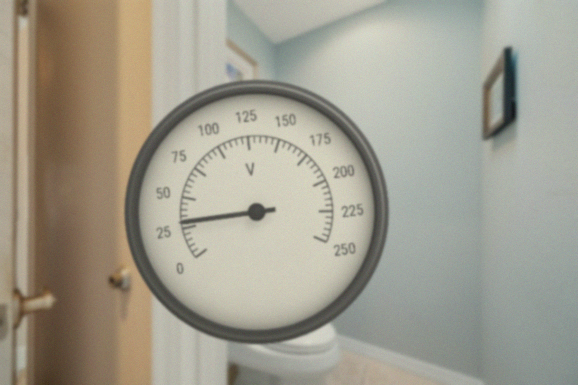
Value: 30 V
